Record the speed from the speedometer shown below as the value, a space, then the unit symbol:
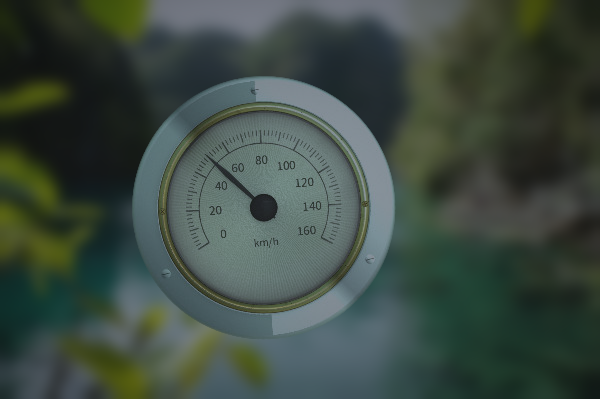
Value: 50 km/h
